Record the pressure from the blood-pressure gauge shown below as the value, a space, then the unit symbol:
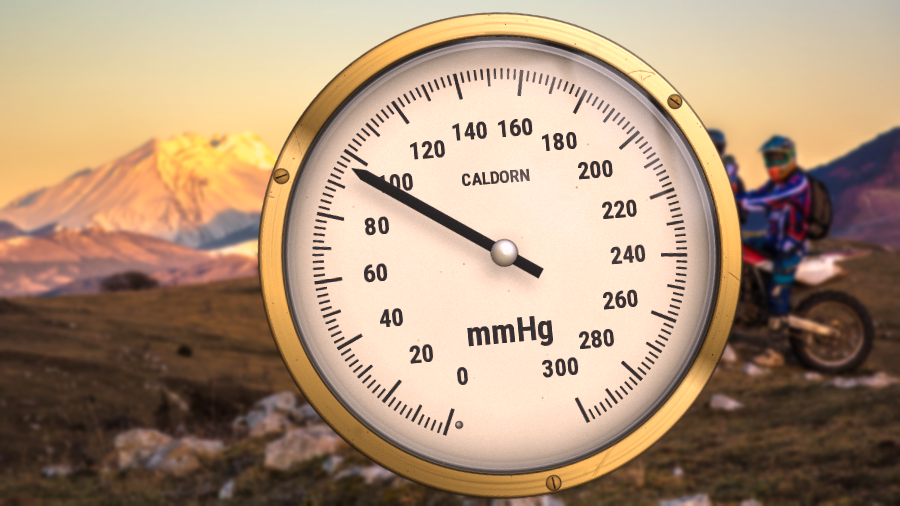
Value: 96 mmHg
